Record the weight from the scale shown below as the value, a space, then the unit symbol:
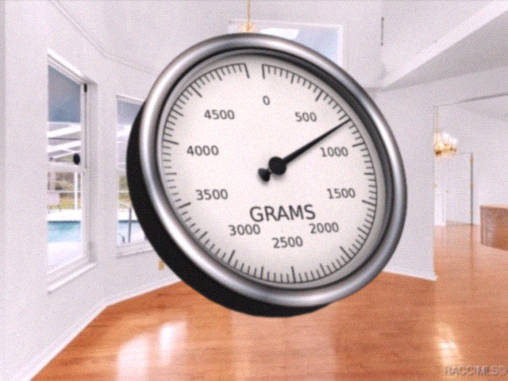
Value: 800 g
